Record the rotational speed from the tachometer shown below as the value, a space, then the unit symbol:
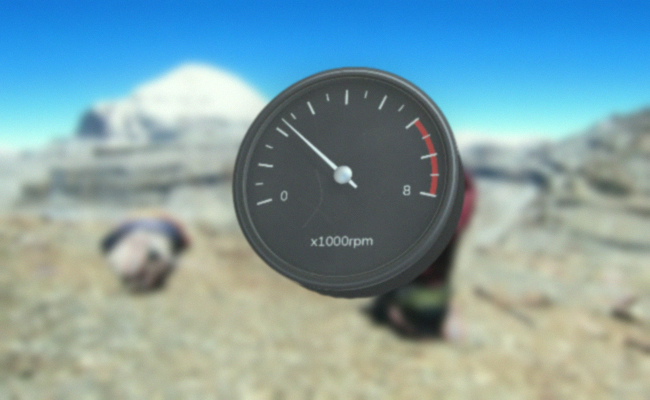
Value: 2250 rpm
